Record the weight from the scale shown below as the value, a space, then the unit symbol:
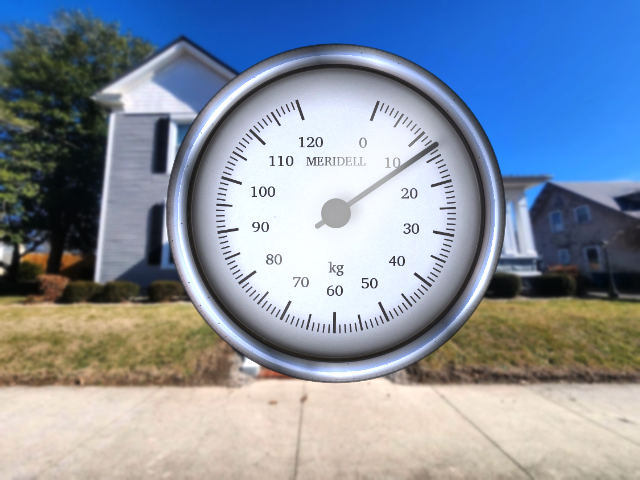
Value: 13 kg
